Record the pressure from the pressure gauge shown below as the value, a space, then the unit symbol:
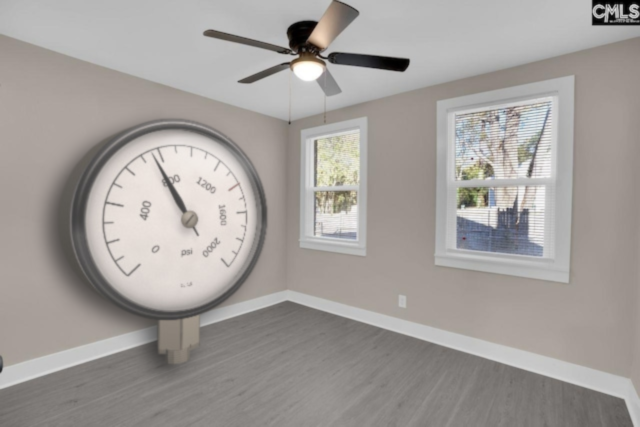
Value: 750 psi
